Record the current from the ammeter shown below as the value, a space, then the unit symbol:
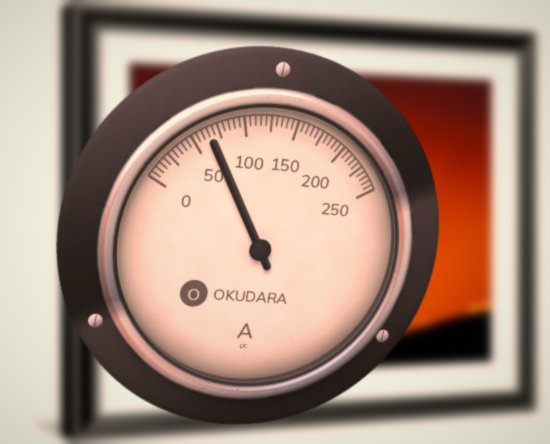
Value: 65 A
